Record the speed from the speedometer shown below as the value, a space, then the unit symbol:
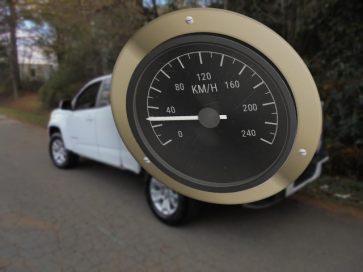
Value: 30 km/h
